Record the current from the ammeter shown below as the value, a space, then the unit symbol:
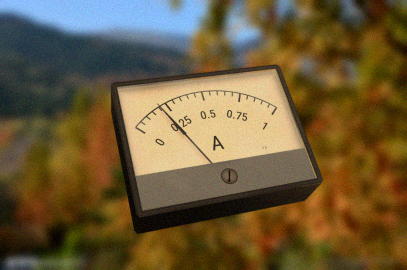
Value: 0.2 A
